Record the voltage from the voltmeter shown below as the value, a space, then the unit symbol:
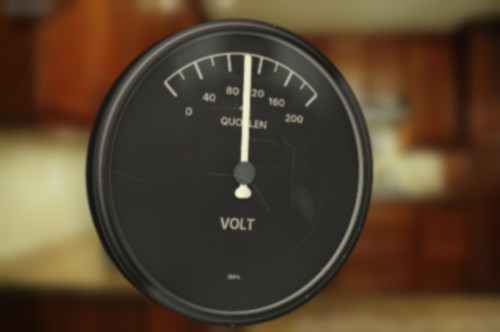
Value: 100 V
